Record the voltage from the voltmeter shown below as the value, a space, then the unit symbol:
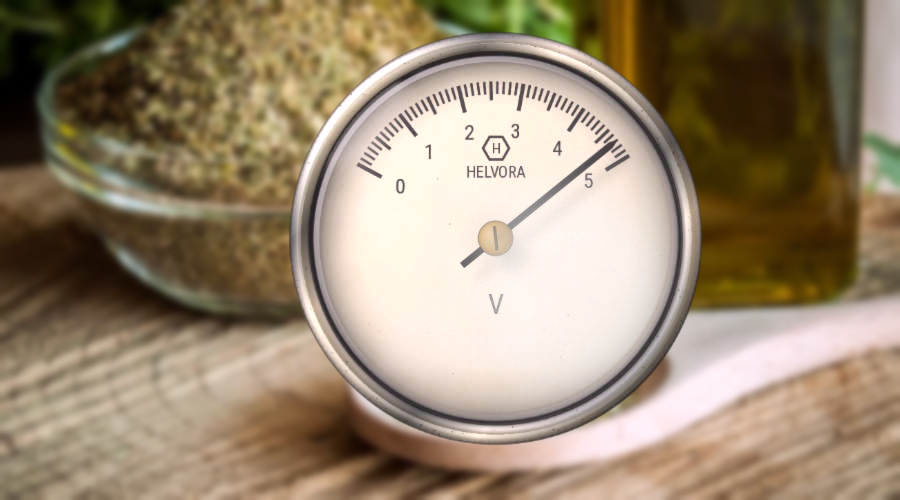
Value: 4.7 V
